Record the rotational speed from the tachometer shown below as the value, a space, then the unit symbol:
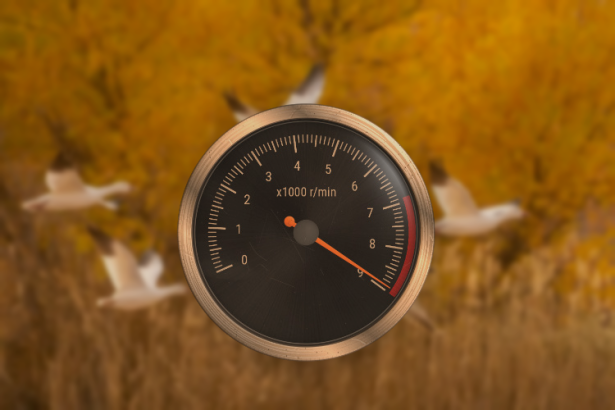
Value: 8900 rpm
